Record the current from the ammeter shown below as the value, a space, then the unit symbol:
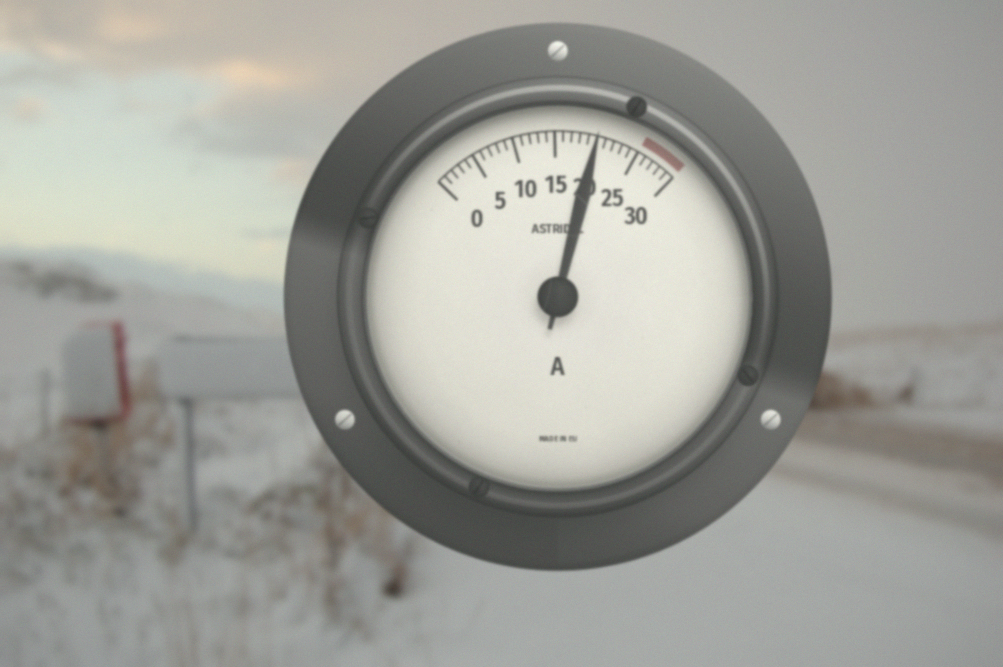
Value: 20 A
